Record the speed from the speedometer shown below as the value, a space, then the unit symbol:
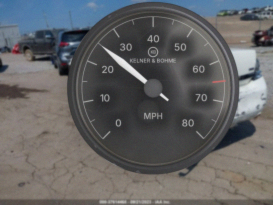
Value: 25 mph
